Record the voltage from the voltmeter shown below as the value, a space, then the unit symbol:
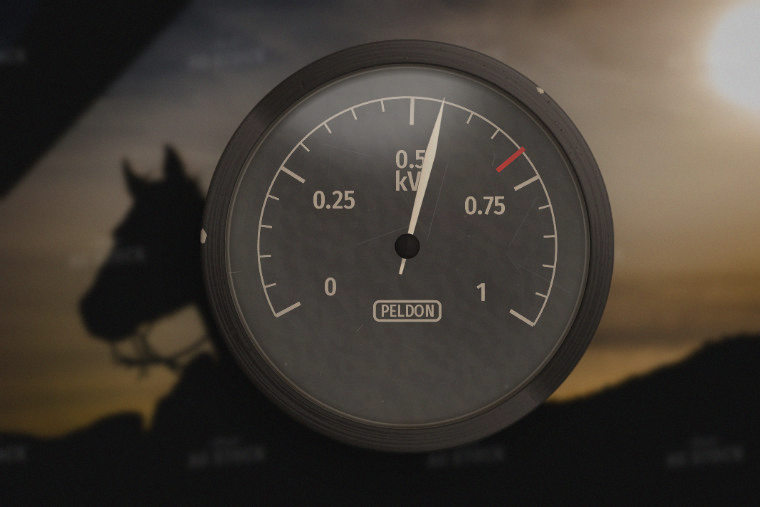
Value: 0.55 kV
